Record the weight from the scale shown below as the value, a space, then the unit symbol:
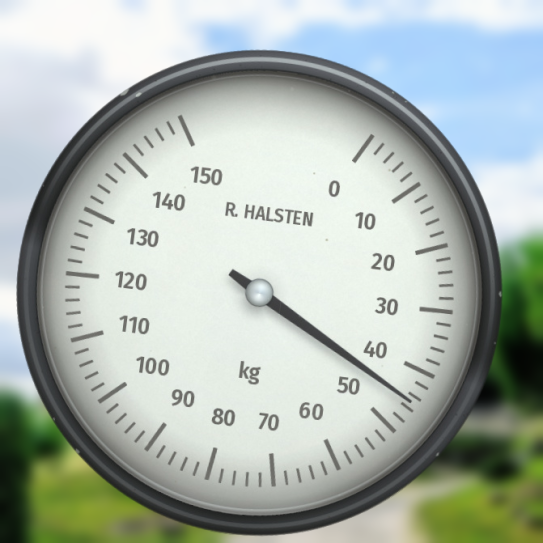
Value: 45 kg
